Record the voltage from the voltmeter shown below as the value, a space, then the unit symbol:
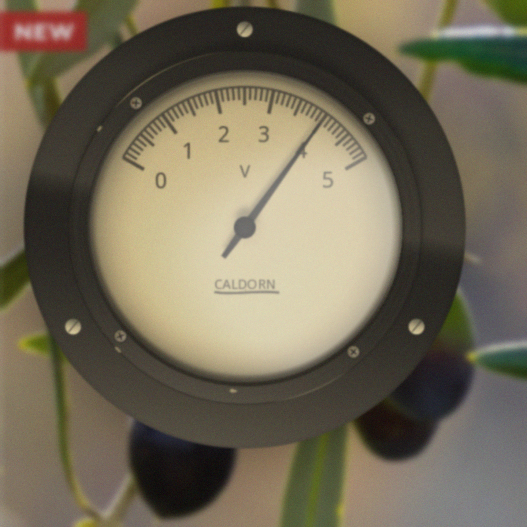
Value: 4 V
